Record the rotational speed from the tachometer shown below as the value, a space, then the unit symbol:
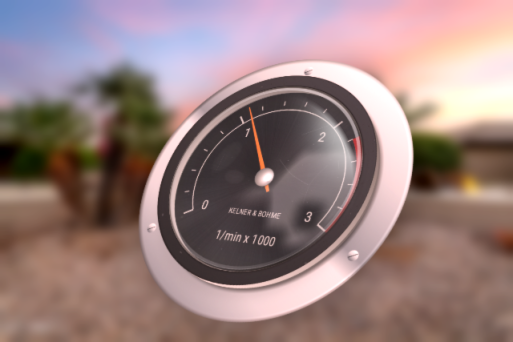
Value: 1100 rpm
